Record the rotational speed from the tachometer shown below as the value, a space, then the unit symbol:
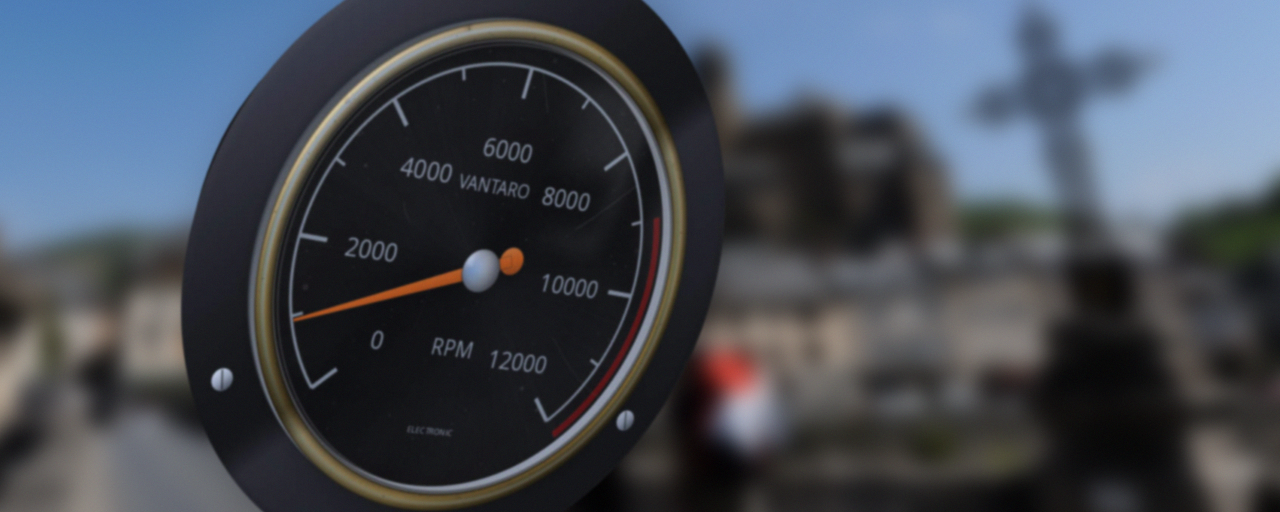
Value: 1000 rpm
